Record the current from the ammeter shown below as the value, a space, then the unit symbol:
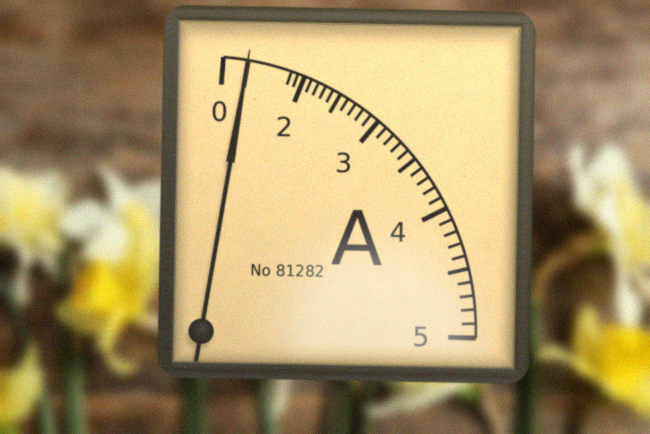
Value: 1 A
